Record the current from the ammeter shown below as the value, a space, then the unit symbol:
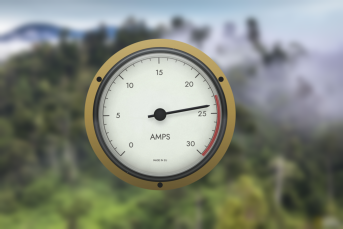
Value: 24 A
